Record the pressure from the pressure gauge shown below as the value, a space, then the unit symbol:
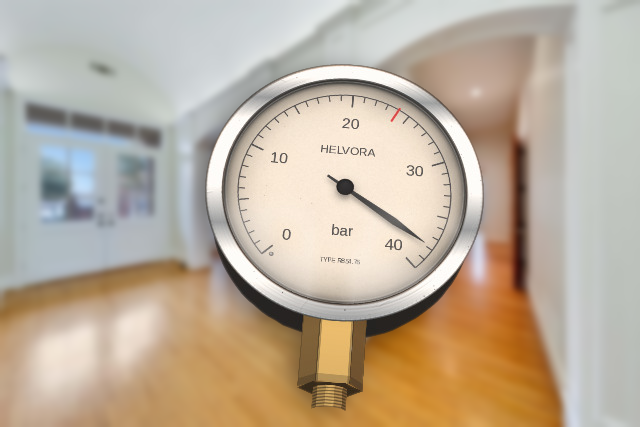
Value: 38 bar
